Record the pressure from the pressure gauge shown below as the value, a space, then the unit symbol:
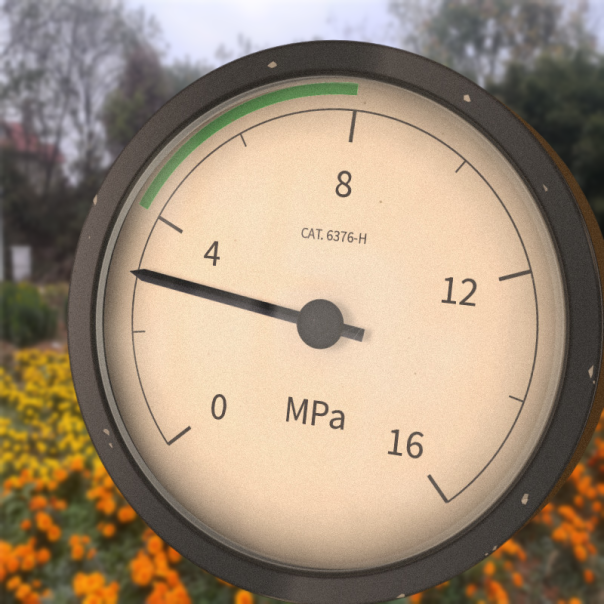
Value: 3 MPa
